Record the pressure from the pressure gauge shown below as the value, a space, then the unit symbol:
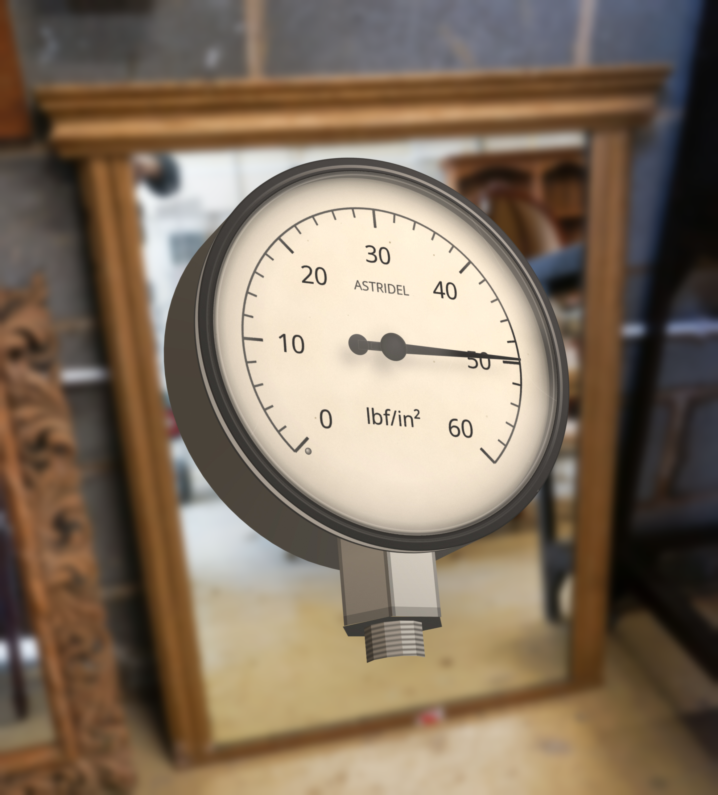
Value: 50 psi
